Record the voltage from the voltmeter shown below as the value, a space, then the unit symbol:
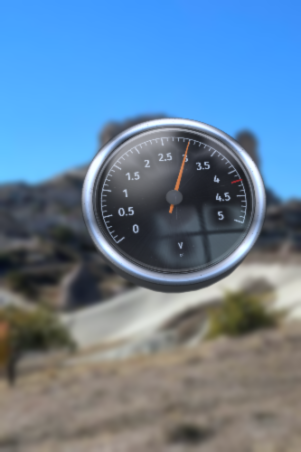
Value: 3 V
